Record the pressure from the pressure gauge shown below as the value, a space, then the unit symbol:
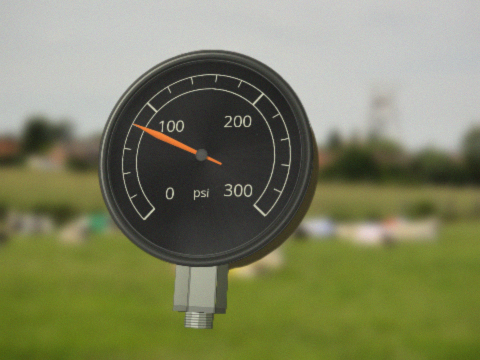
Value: 80 psi
